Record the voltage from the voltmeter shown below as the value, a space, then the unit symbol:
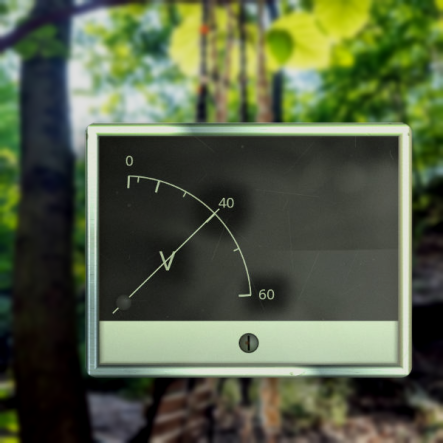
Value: 40 V
